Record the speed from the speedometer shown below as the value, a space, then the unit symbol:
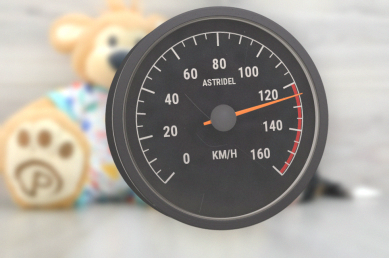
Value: 125 km/h
